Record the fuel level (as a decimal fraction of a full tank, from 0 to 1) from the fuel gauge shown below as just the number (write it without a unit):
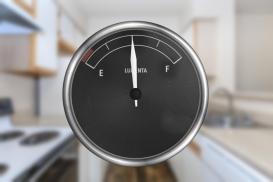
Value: 0.5
